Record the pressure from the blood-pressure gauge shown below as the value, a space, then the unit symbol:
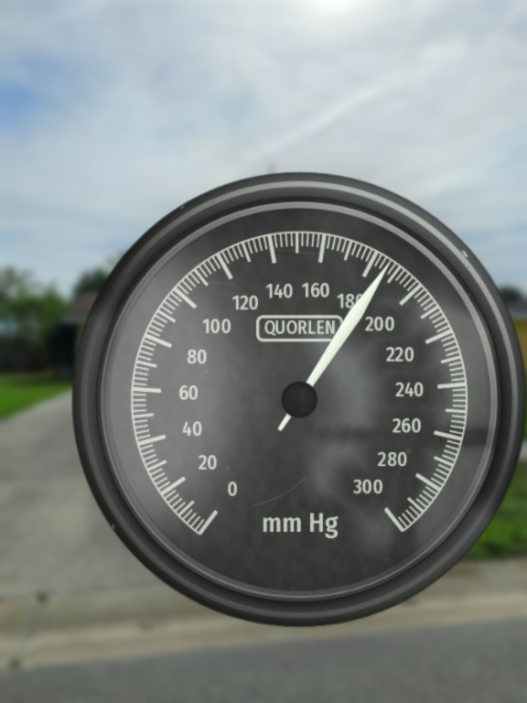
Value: 186 mmHg
